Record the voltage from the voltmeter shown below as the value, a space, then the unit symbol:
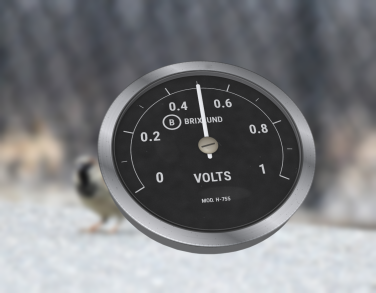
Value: 0.5 V
